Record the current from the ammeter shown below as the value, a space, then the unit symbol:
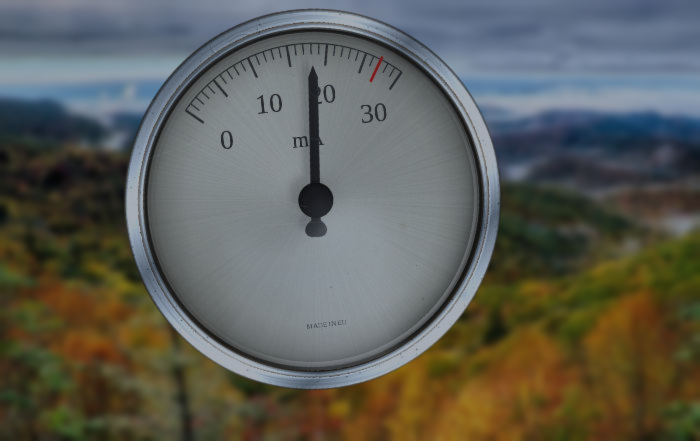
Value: 18 mA
